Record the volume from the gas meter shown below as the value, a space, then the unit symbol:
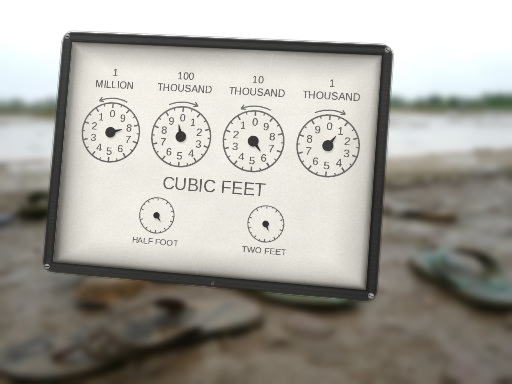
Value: 796100 ft³
